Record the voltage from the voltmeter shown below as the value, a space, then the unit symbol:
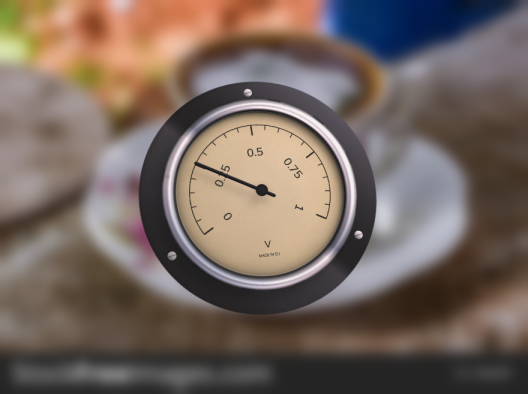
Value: 0.25 V
